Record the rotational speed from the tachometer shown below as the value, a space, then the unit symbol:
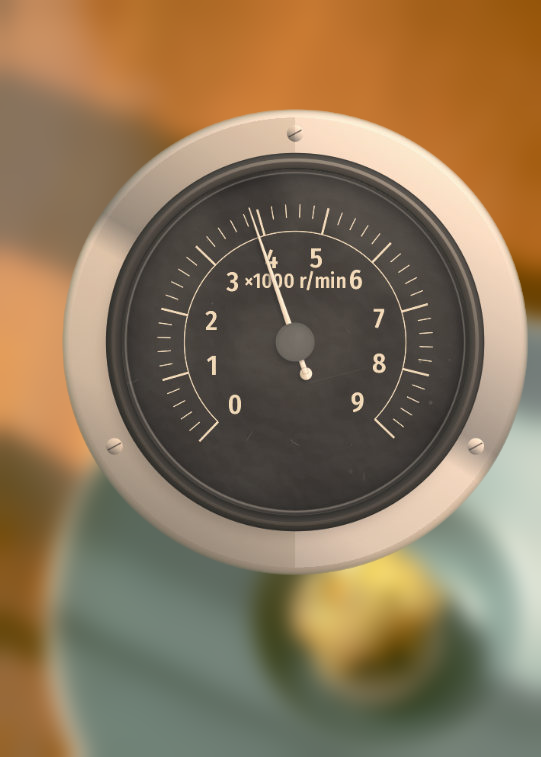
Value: 3900 rpm
